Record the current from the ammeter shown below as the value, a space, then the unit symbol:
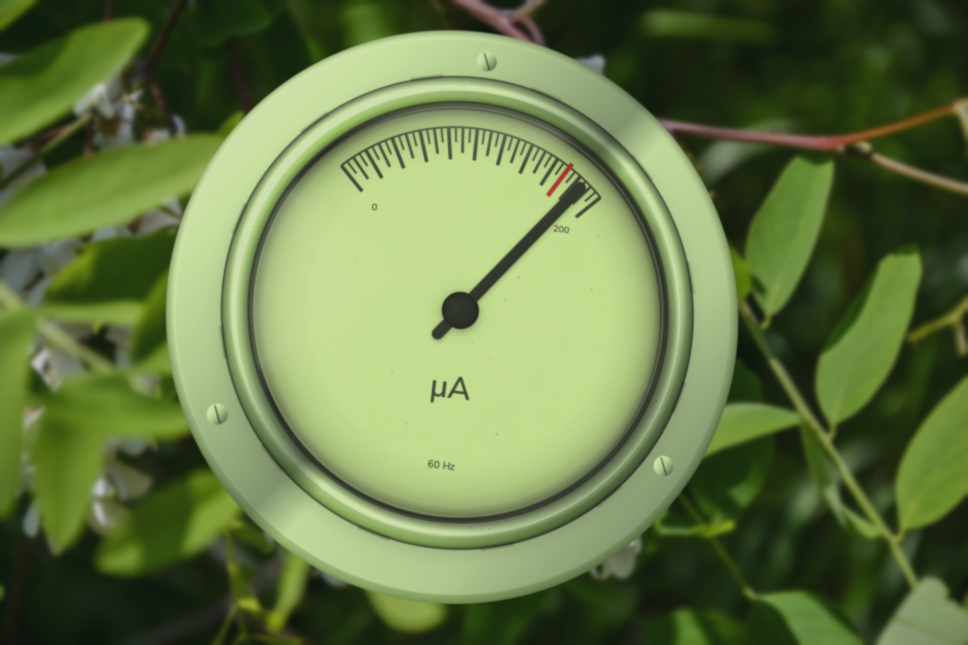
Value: 185 µA
